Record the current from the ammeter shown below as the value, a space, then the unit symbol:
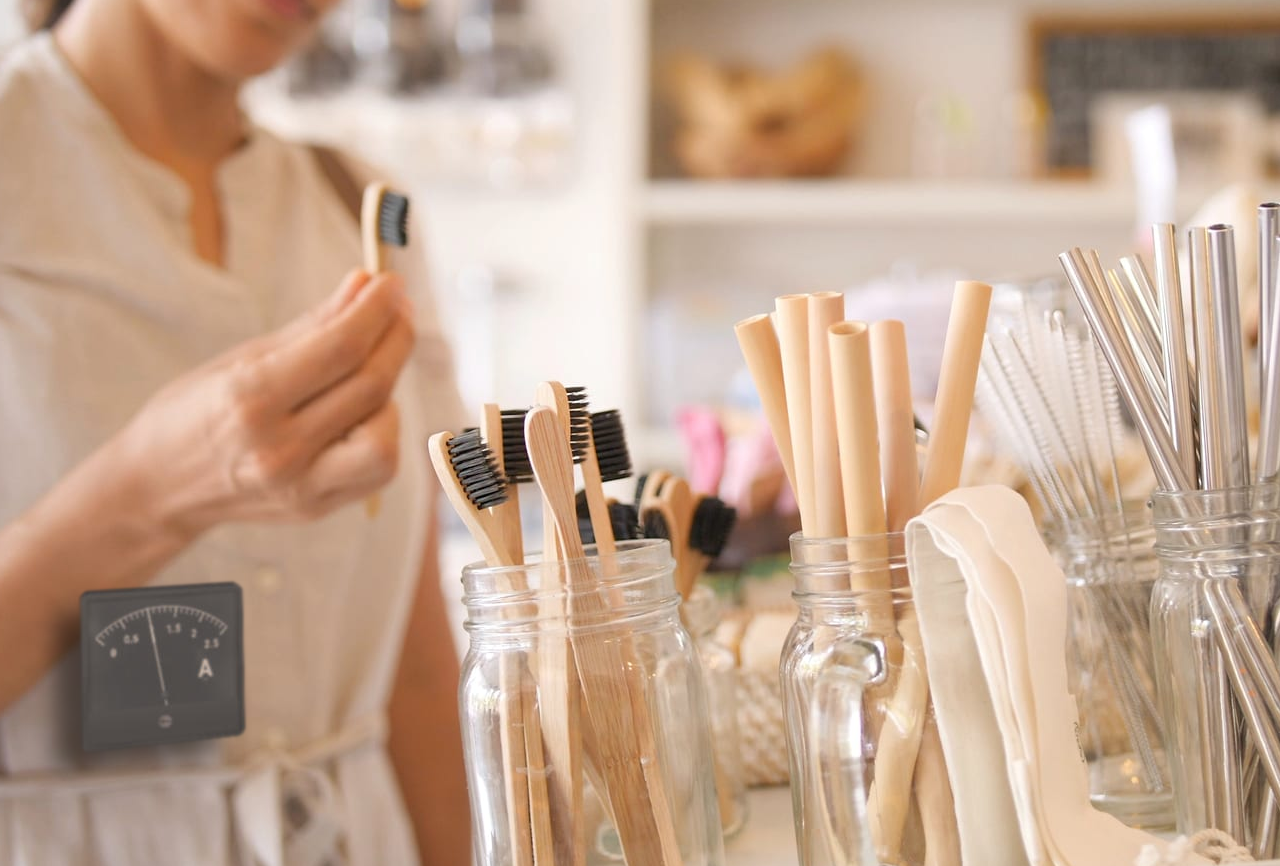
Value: 1 A
